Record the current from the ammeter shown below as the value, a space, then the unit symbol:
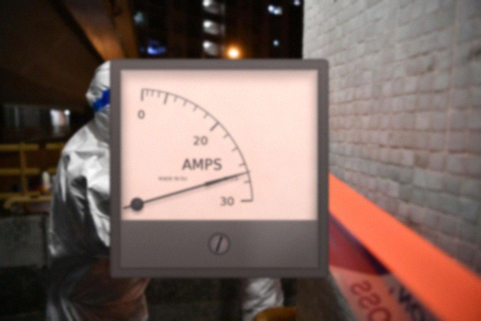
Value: 27 A
